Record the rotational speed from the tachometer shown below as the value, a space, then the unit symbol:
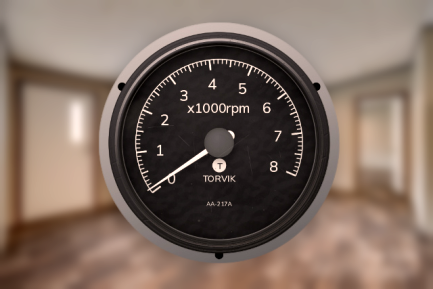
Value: 100 rpm
